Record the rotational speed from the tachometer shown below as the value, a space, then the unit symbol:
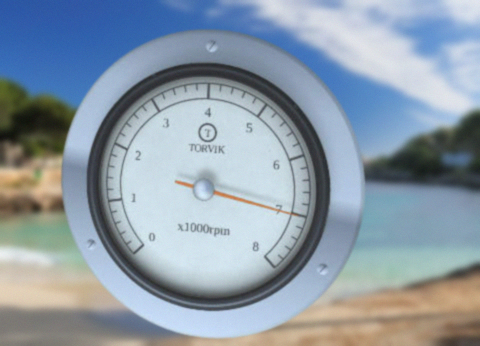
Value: 7000 rpm
